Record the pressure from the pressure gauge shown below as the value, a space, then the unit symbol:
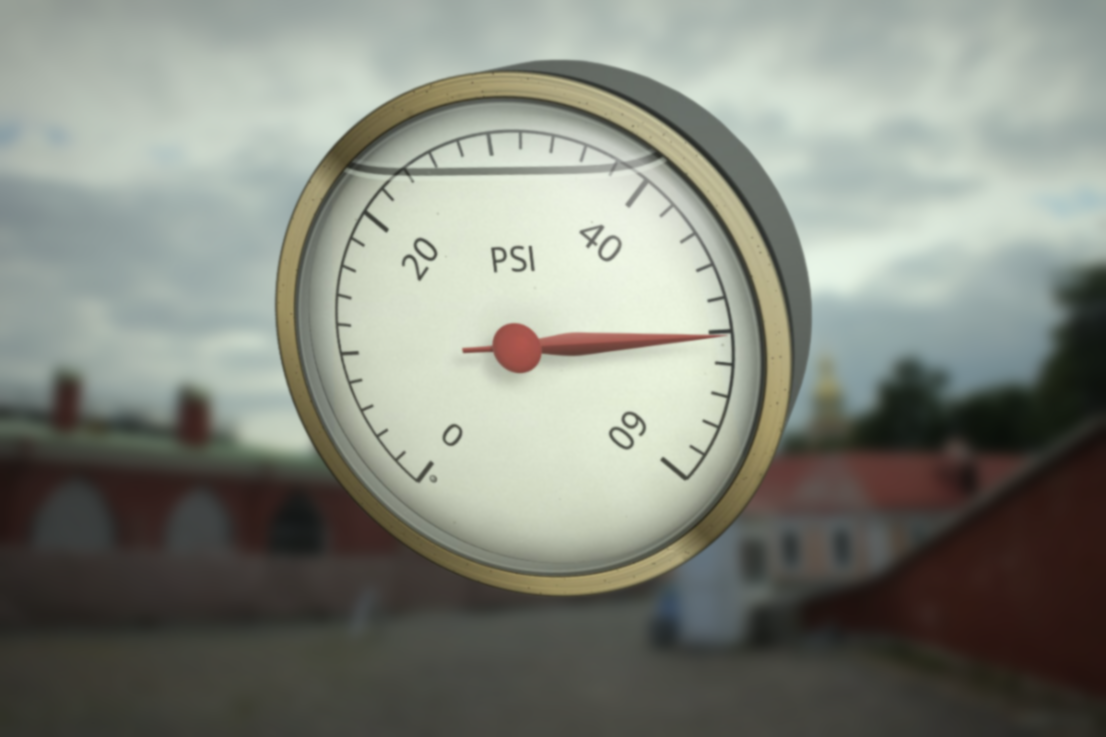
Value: 50 psi
